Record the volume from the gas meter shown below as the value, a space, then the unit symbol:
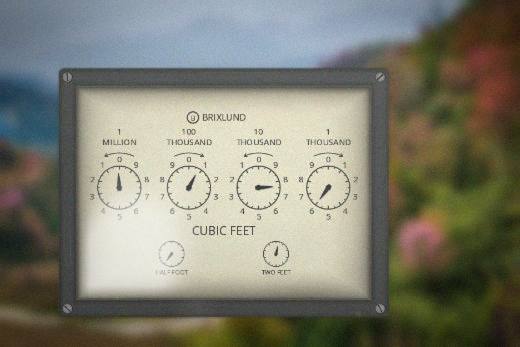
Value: 7600 ft³
